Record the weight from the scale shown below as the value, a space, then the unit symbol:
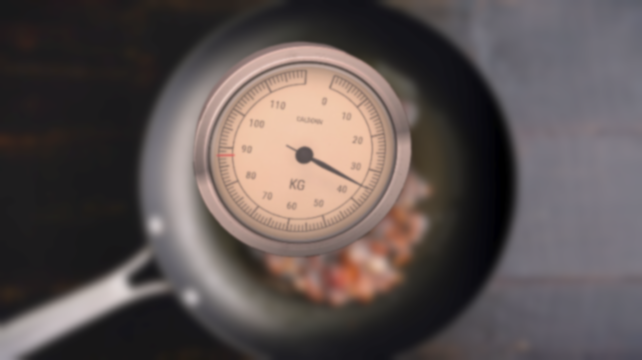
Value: 35 kg
